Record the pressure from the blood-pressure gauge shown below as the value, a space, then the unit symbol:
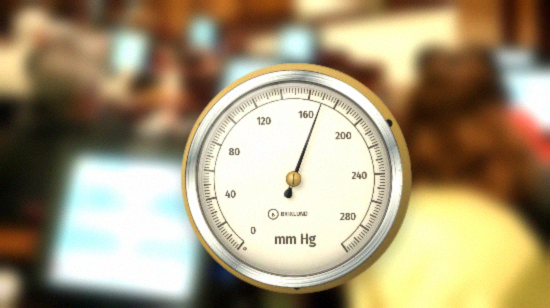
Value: 170 mmHg
